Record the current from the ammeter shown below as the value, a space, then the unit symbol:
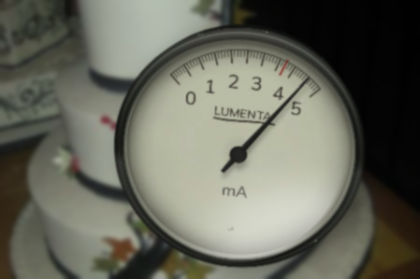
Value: 4.5 mA
